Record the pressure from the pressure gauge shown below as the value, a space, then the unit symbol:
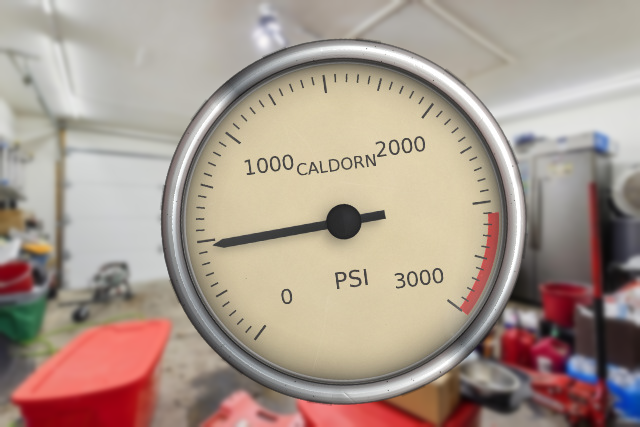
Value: 475 psi
